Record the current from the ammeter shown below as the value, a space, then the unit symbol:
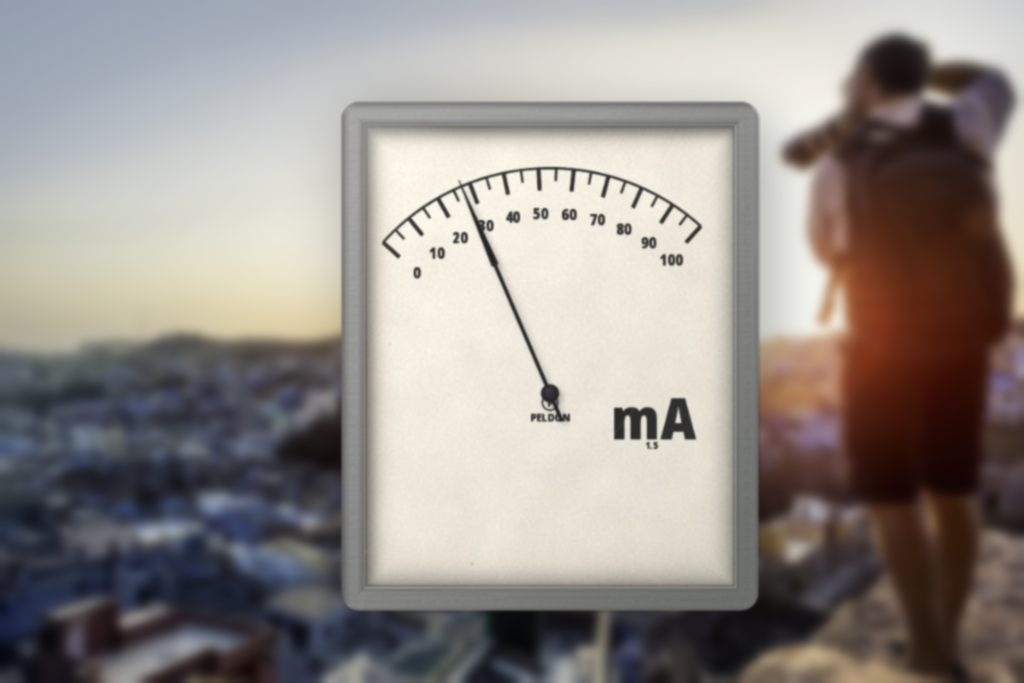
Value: 27.5 mA
